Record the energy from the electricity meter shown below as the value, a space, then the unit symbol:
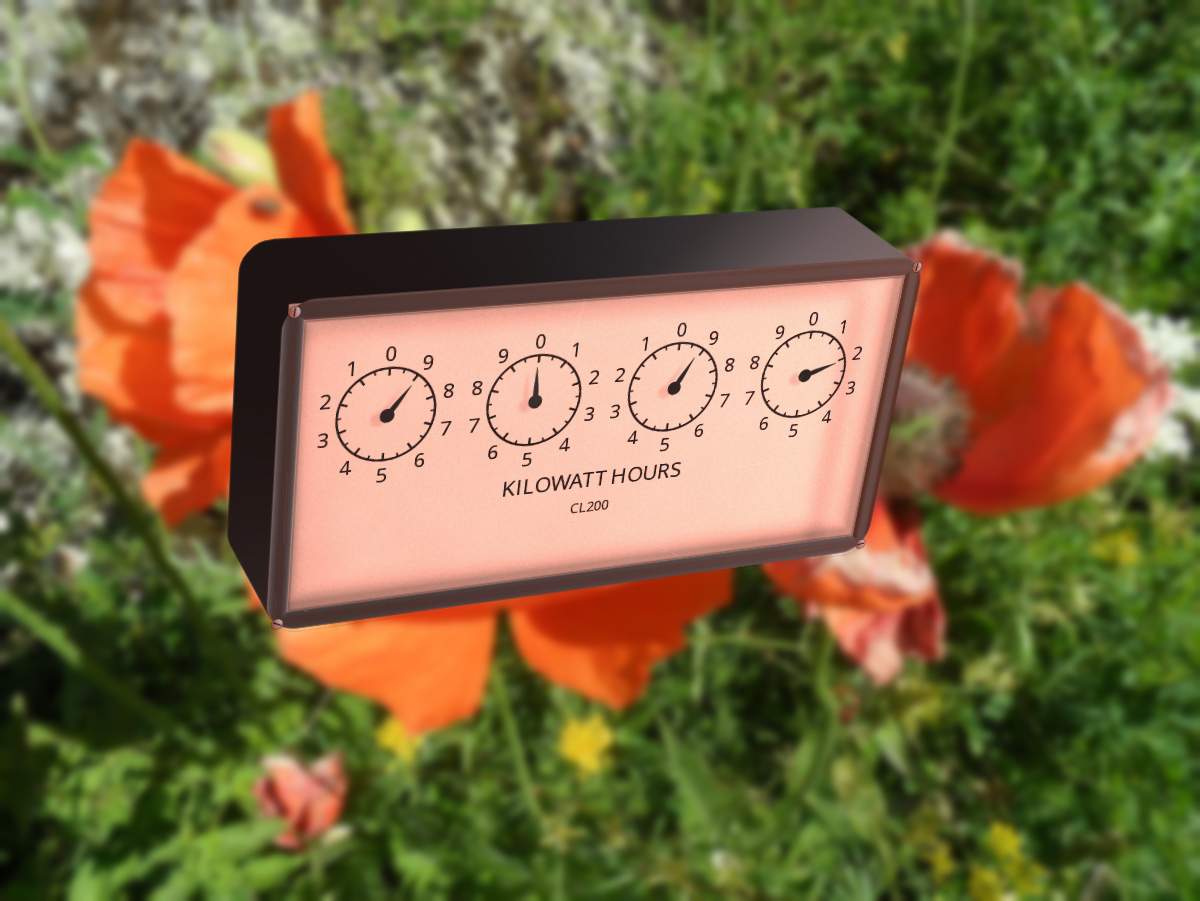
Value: 8992 kWh
